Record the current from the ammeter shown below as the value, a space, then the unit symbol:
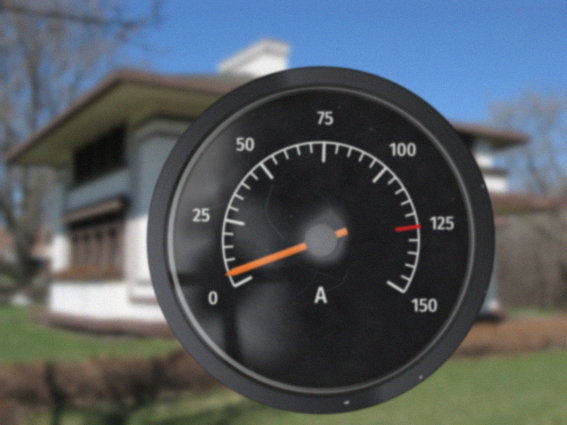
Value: 5 A
